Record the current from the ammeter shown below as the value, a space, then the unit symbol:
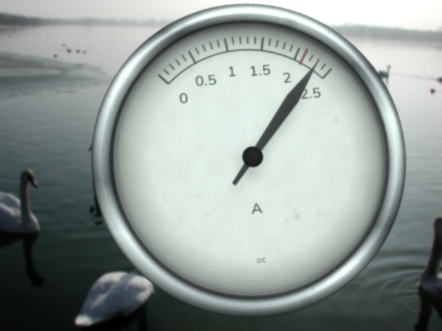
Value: 2.3 A
